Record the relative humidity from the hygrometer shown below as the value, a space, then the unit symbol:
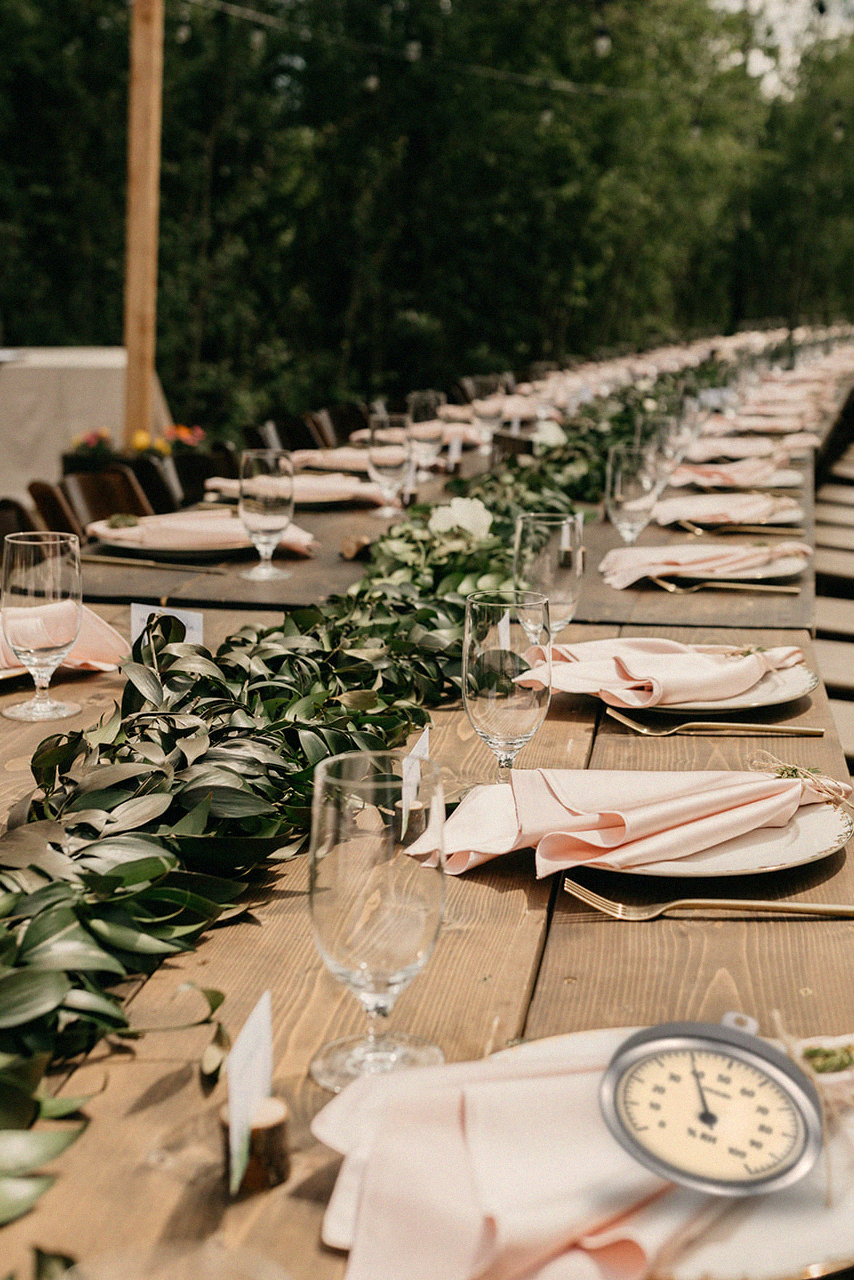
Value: 40 %
